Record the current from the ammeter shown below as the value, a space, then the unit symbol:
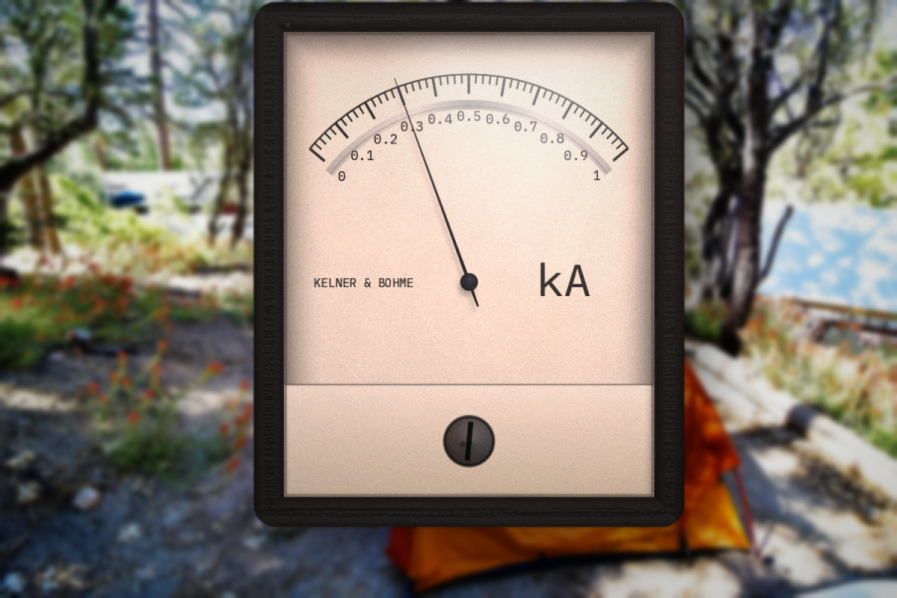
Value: 0.3 kA
